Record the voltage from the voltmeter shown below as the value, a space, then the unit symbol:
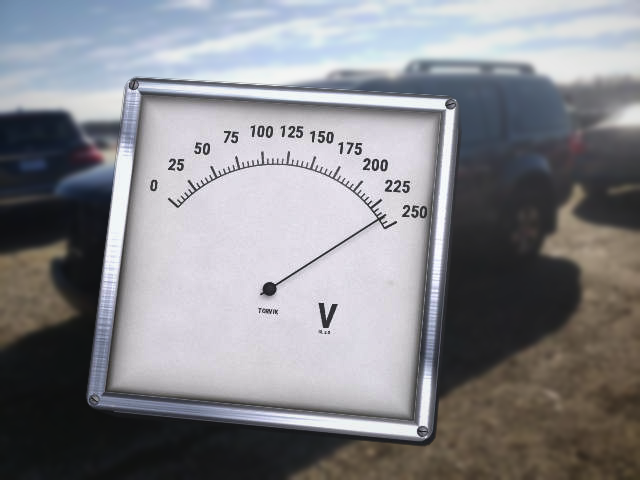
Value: 240 V
